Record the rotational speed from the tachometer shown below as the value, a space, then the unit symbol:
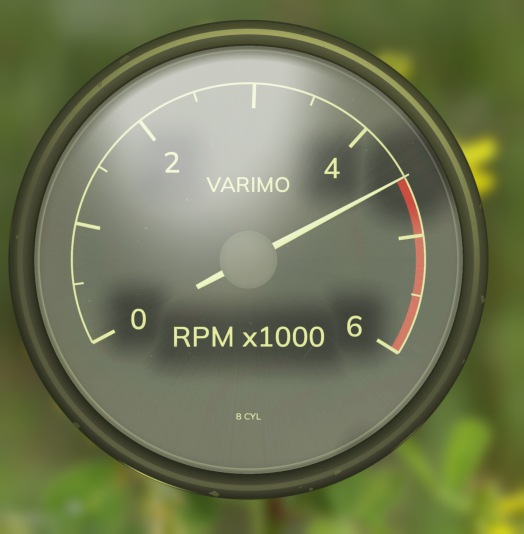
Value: 4500 rpm
